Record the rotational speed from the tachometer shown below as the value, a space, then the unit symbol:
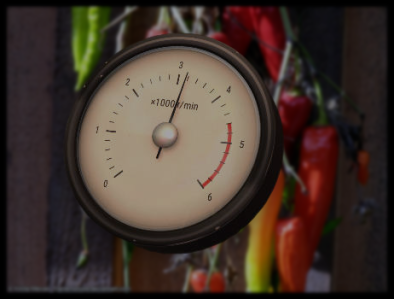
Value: 3200 rpm
